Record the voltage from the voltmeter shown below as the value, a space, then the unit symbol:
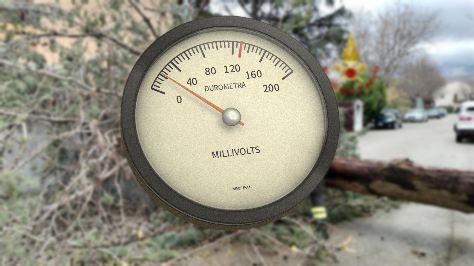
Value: 20 mV
